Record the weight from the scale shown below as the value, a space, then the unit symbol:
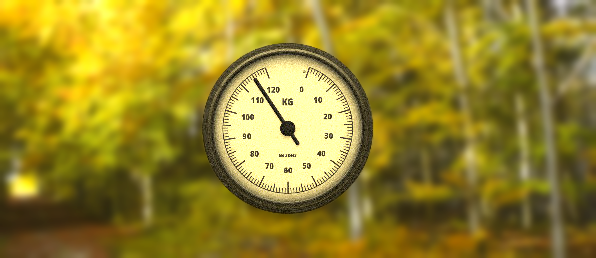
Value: 115 kg
